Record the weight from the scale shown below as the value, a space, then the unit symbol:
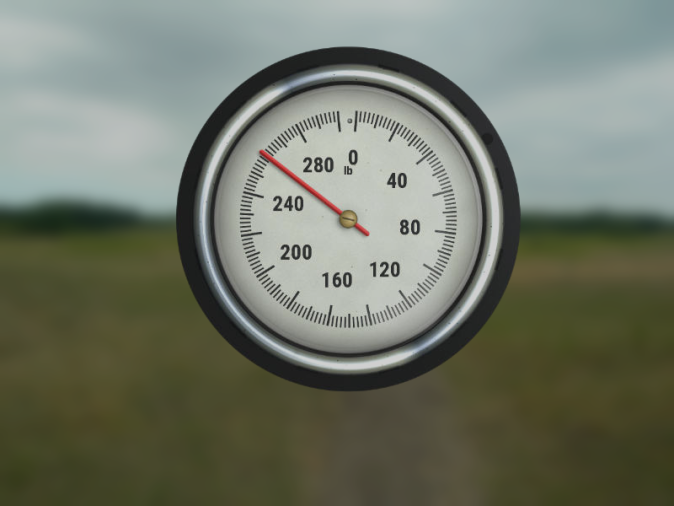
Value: 260 lb
